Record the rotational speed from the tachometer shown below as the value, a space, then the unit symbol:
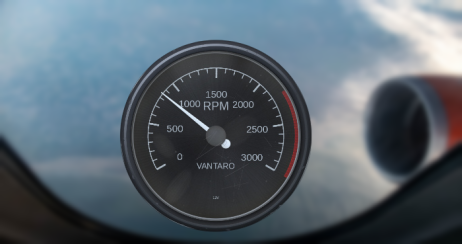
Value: 850 rpm
